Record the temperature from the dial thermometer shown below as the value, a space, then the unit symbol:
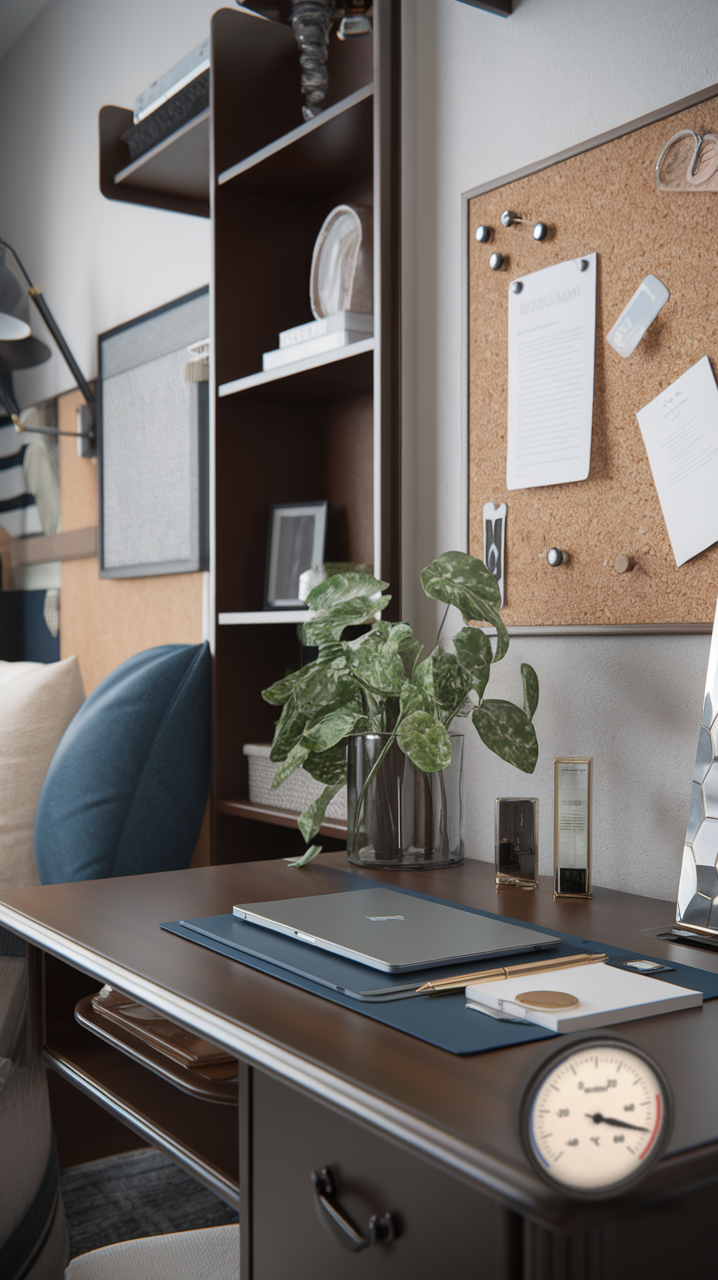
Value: 50 °C
